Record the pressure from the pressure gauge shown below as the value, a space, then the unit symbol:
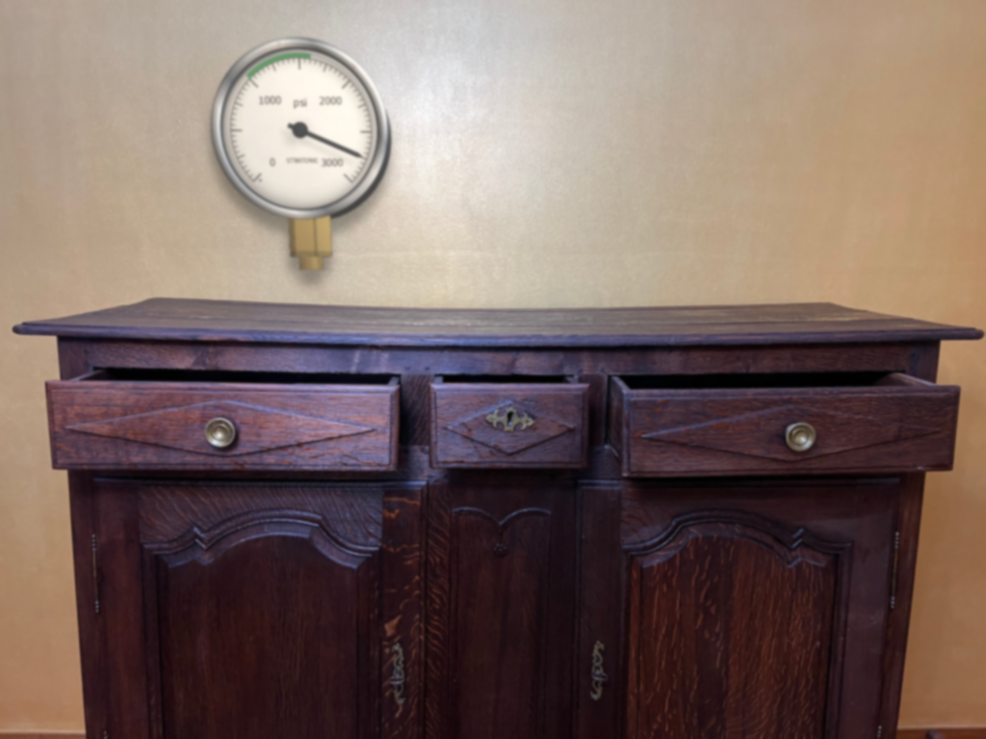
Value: 2750 psi
